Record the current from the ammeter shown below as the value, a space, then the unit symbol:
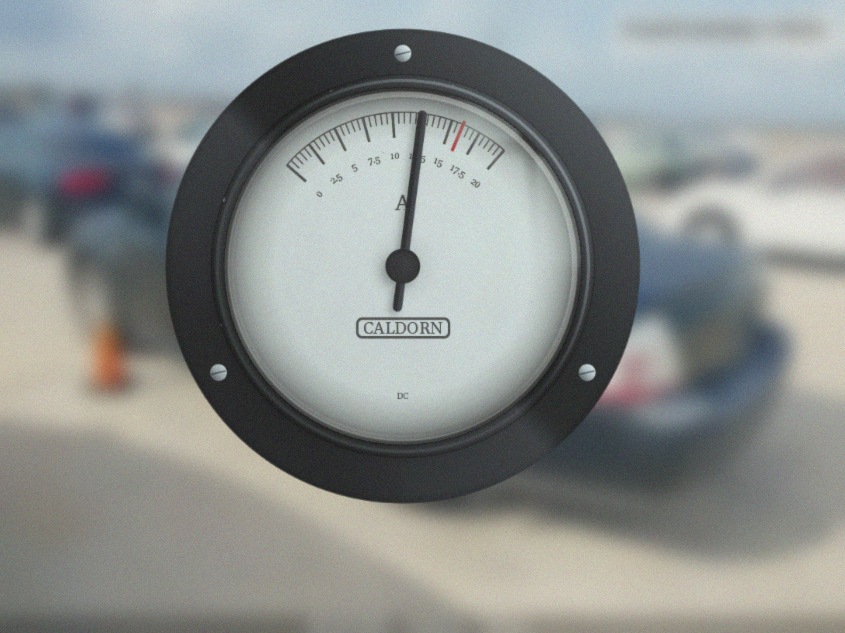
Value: 12.5 A
